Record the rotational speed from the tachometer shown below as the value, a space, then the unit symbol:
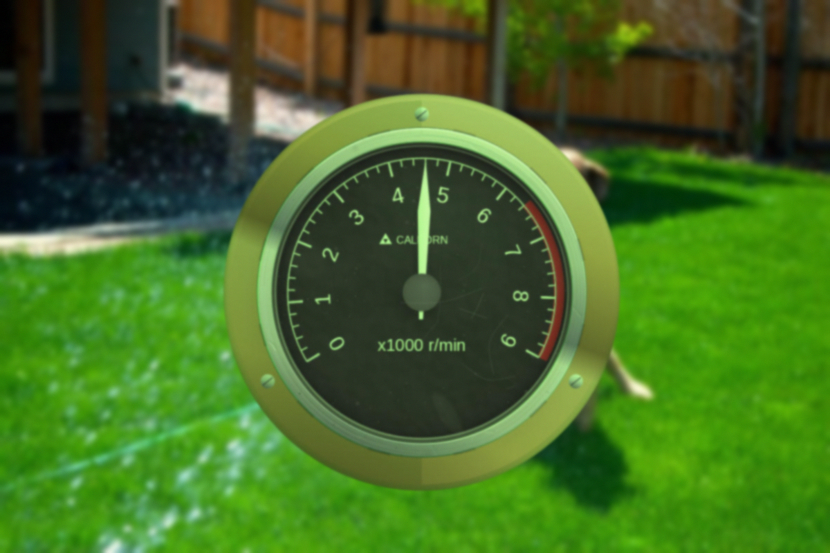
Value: 4600 rpm
